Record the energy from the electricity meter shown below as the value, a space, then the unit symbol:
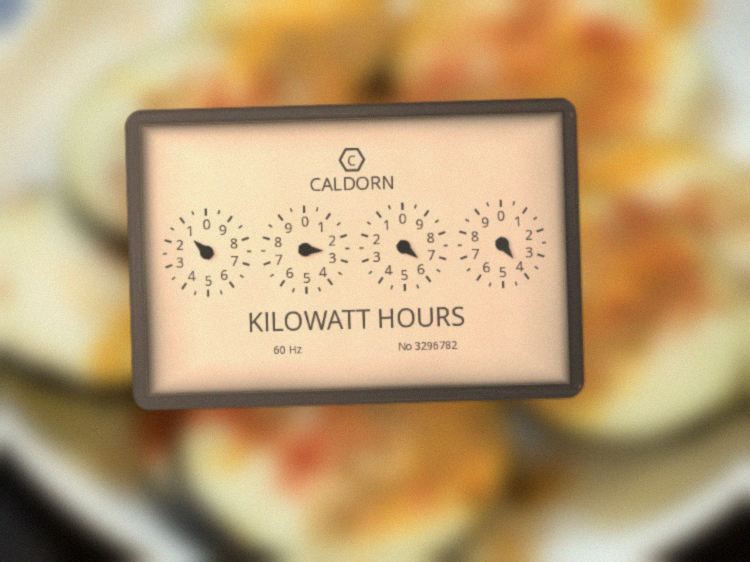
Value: 1264 kWh
